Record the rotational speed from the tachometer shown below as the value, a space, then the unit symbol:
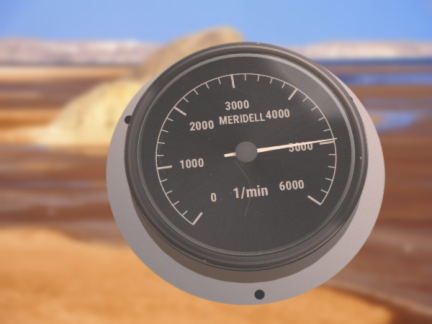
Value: 5000 rpm
